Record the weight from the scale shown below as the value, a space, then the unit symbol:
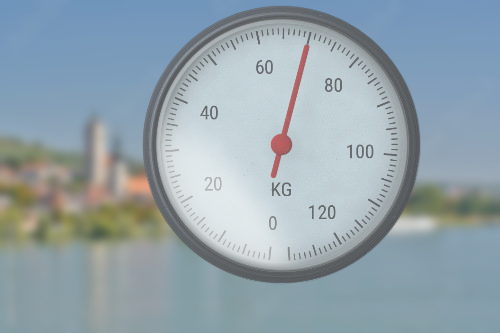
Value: 70 kg
